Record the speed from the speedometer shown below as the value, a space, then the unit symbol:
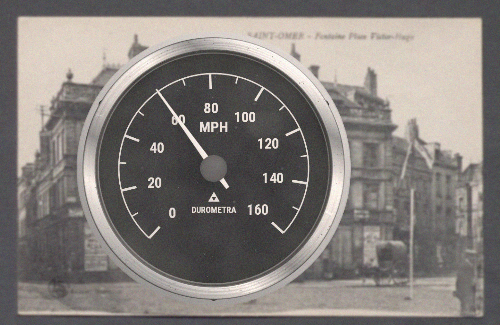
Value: 60 mph
